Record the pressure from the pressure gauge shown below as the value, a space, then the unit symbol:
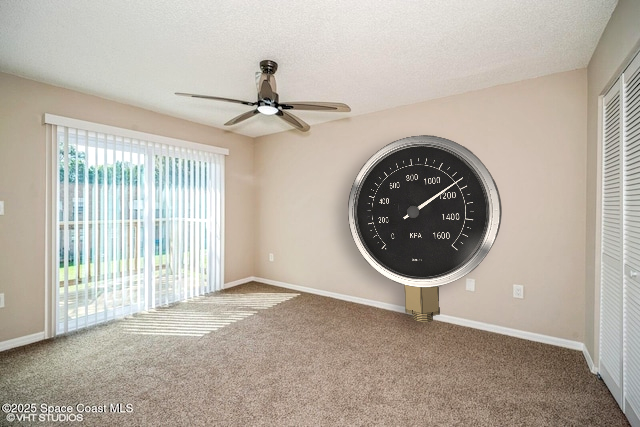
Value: 1150 kPa
